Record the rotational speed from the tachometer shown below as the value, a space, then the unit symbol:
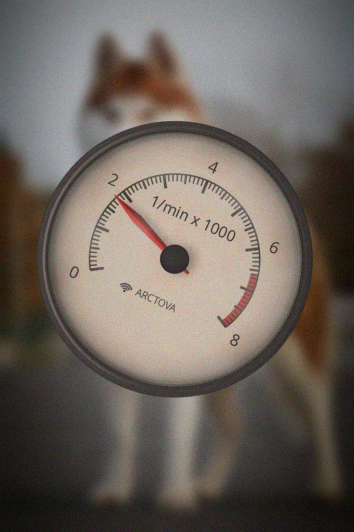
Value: 1800 rpm
